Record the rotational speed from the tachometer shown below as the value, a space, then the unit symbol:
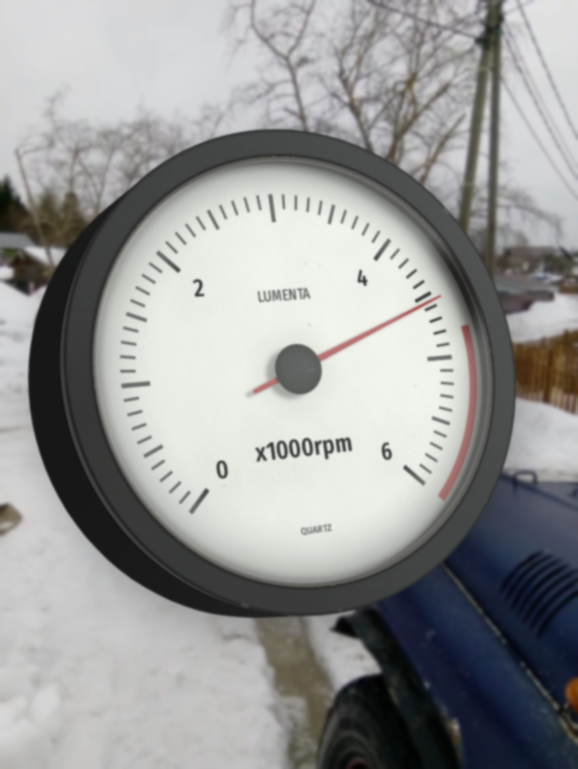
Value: 4550 rpm
